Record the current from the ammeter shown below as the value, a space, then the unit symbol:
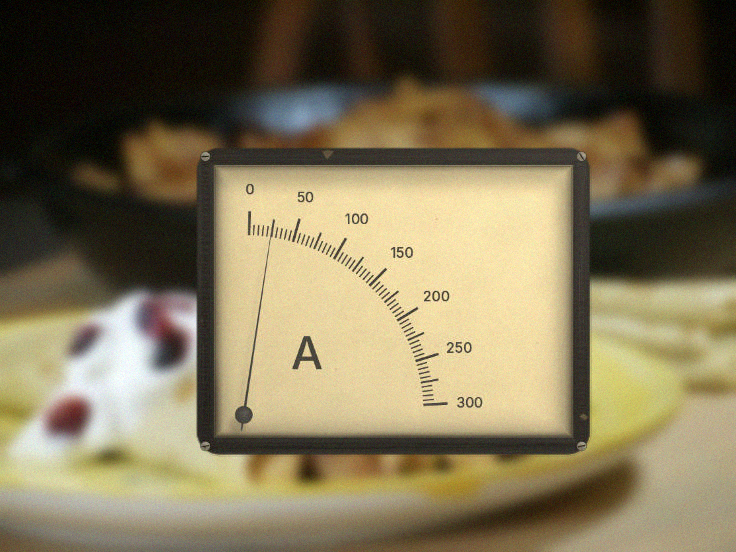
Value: 25 A
